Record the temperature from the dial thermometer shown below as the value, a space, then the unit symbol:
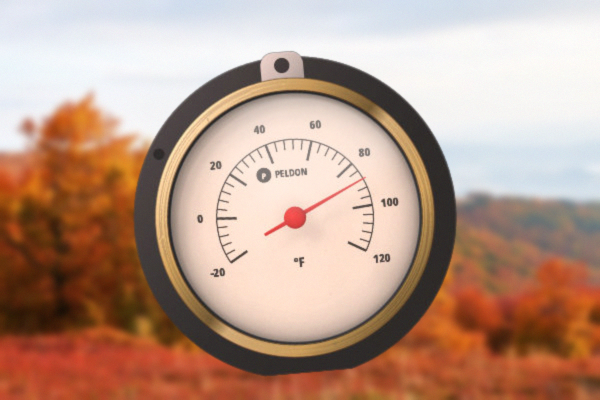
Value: 88 °F
